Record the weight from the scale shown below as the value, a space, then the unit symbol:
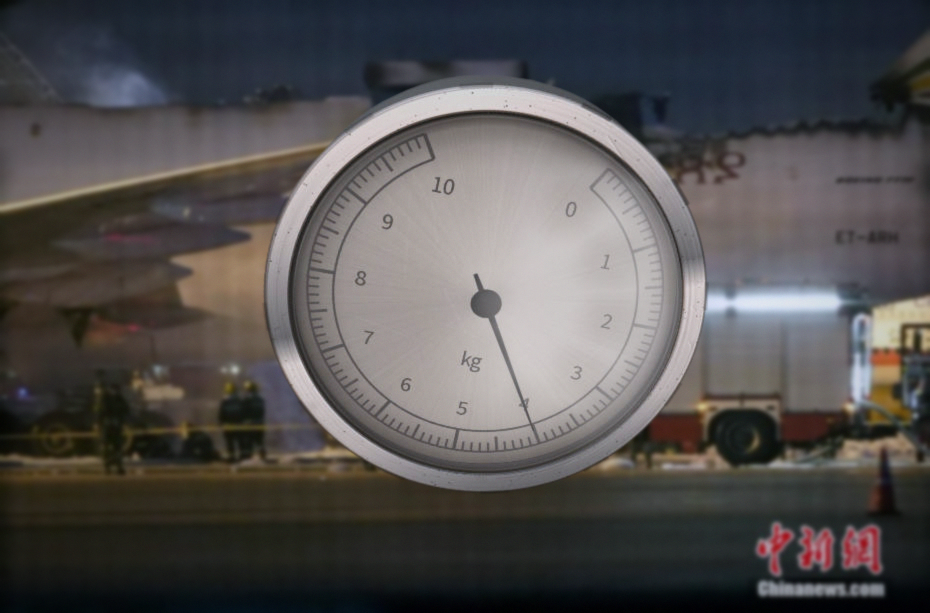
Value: 4 kg
